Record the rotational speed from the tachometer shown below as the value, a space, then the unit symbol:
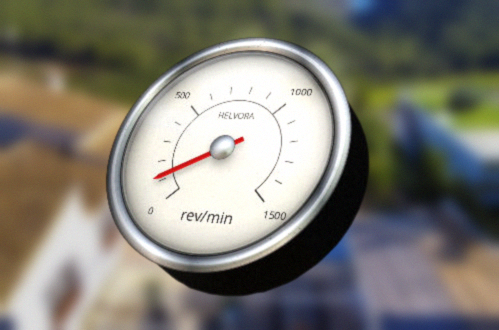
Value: 100 rpm
